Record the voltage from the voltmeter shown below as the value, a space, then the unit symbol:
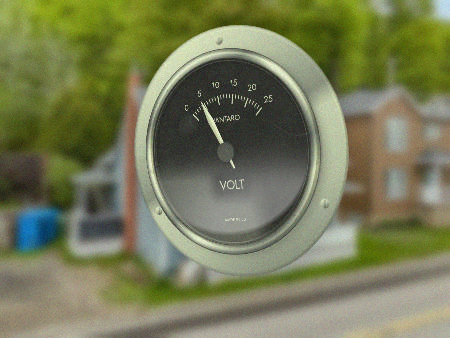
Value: 5 V
